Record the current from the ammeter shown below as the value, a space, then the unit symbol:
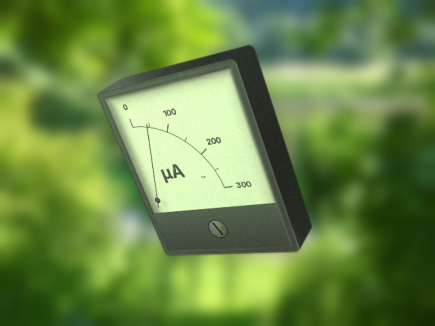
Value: 50 µA
